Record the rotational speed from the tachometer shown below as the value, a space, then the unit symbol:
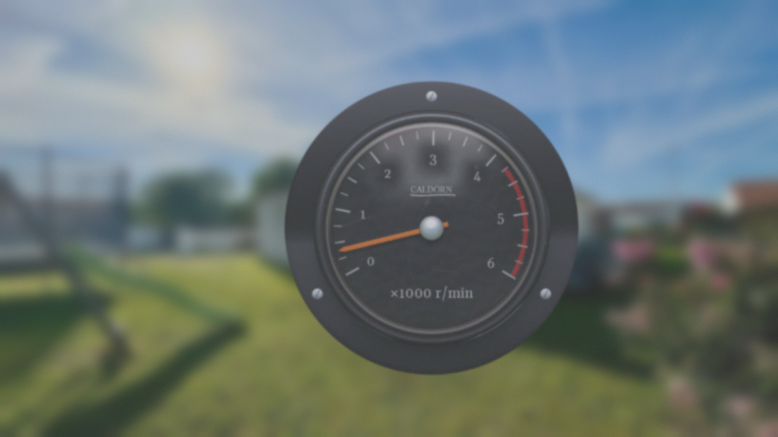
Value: 375 rpm
